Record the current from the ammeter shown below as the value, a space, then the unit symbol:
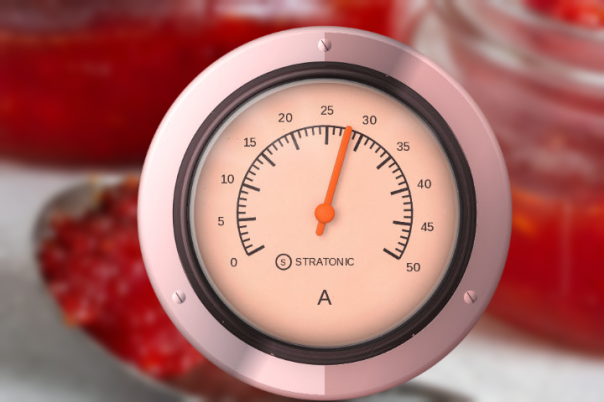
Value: 28 A
